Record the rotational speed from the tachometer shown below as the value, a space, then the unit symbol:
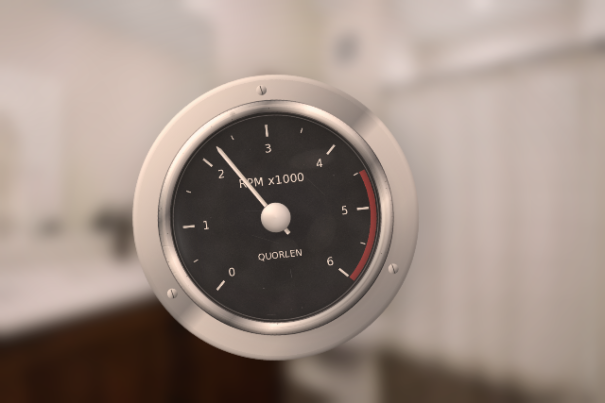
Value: 2250 rpm
